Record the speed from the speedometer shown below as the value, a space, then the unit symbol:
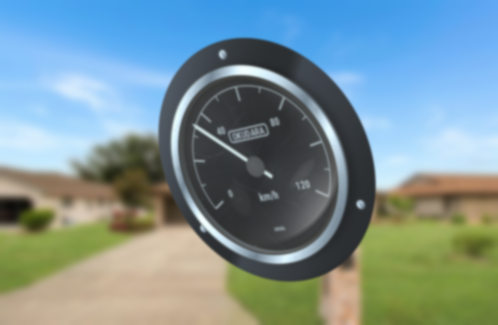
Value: 35 km/h
